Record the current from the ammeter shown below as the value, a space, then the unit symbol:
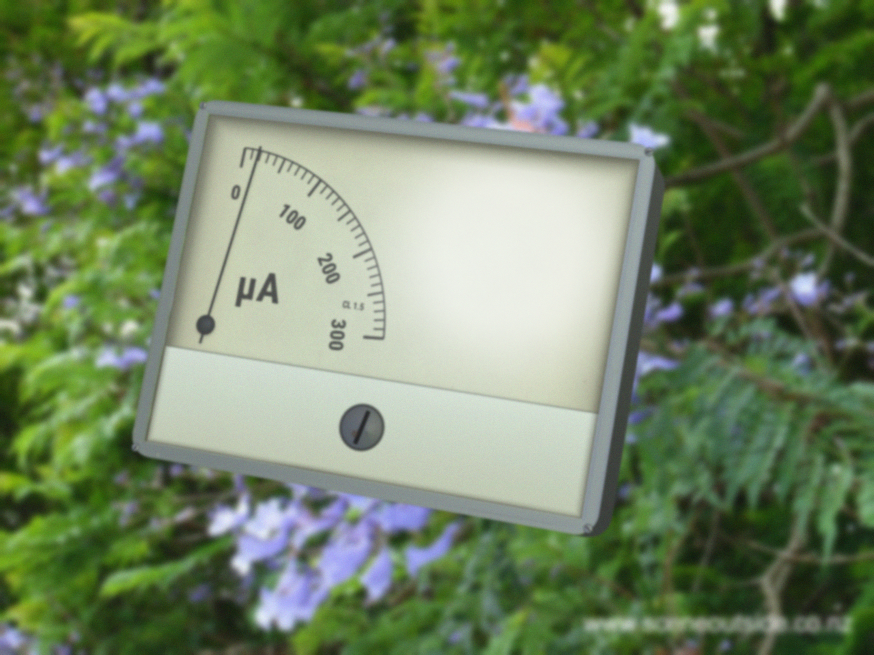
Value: 20 µA
